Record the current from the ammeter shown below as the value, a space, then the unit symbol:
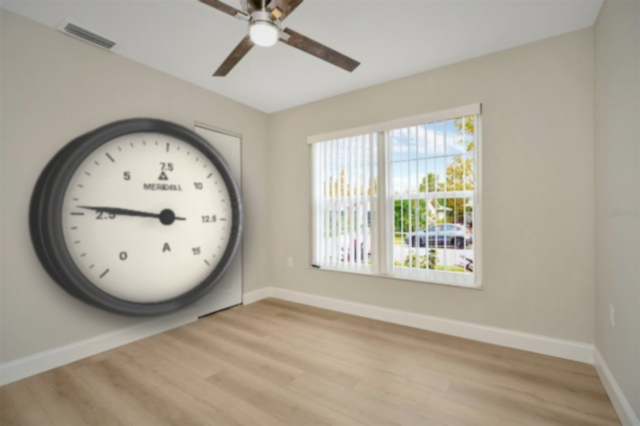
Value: 2.75 A
